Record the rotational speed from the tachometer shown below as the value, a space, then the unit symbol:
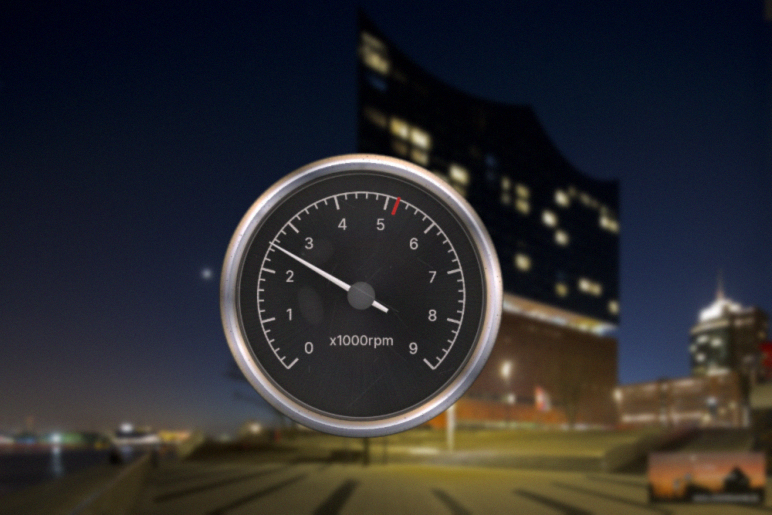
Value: 2500 rpm
